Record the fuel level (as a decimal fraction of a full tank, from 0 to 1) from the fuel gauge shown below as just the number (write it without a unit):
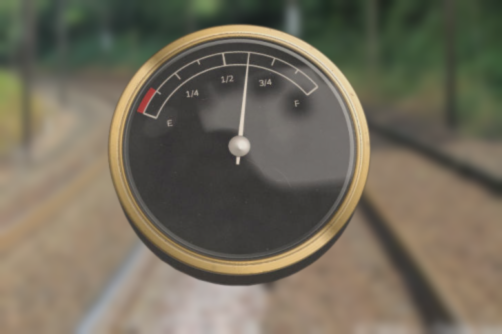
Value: 0.625
